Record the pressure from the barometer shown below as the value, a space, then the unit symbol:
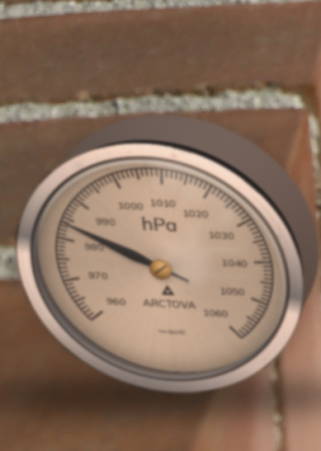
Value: 985 hPa
